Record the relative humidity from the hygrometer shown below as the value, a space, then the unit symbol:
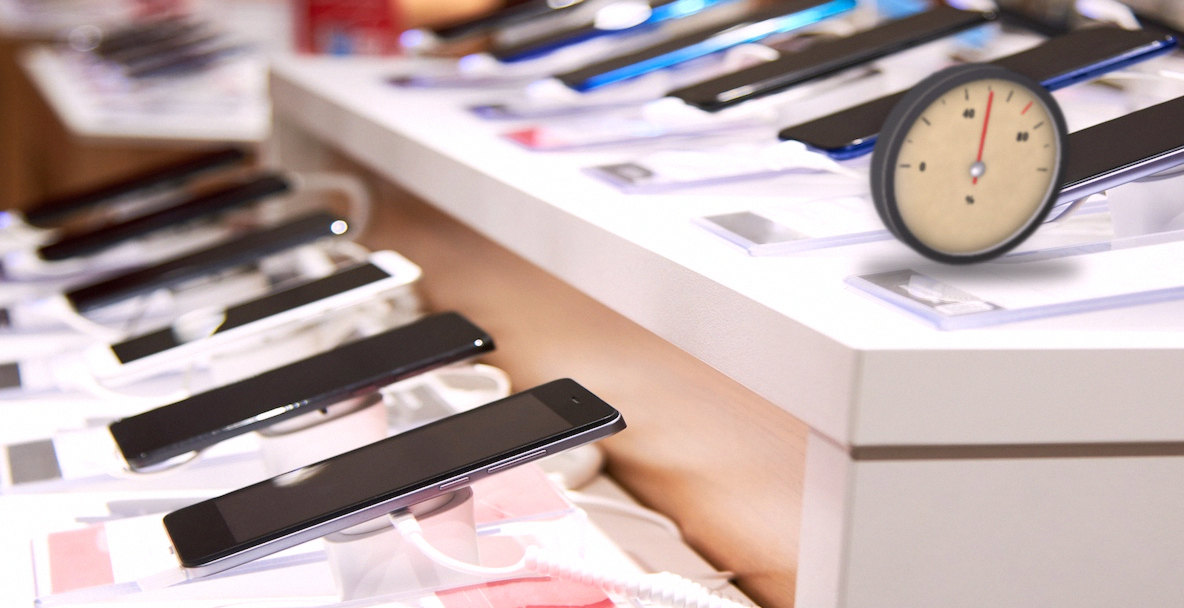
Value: 50 %
